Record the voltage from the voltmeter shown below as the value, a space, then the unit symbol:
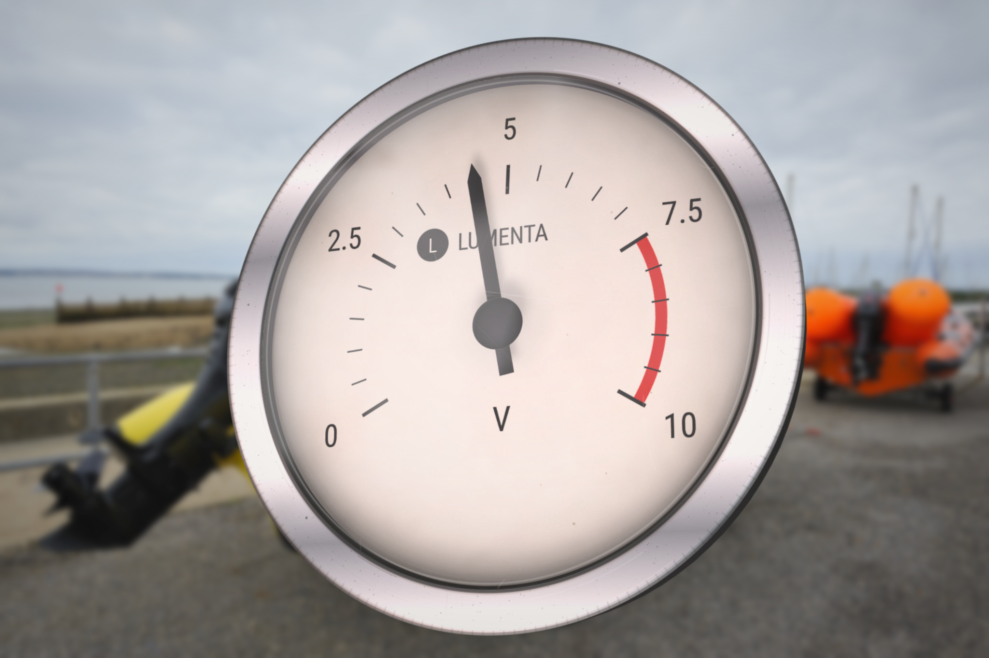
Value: 4.5 V
